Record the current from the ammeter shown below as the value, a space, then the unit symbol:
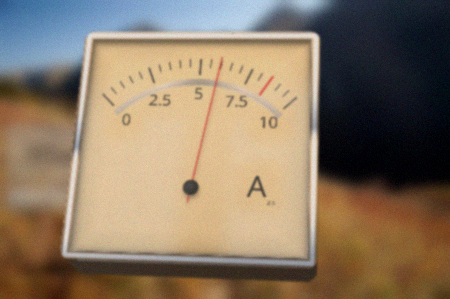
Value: 6 A
